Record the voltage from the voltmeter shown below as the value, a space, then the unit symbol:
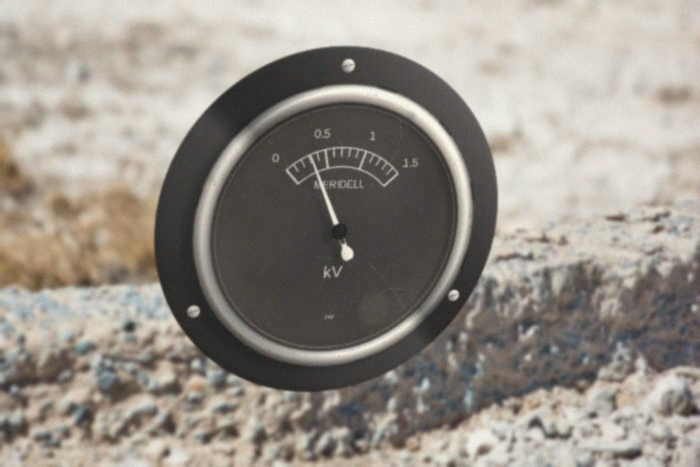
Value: 0.3 kV
